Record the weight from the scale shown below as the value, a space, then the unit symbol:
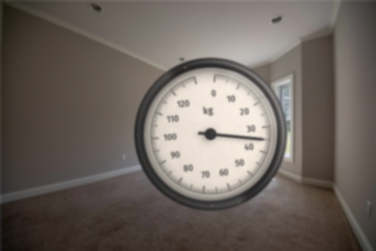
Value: 35 kg
